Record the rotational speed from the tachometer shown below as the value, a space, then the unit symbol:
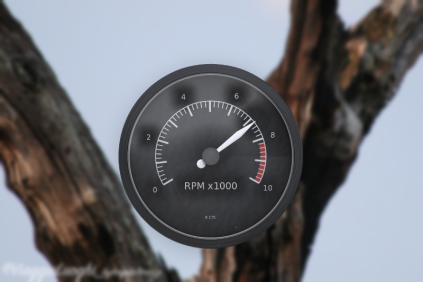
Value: 7200 rpm
